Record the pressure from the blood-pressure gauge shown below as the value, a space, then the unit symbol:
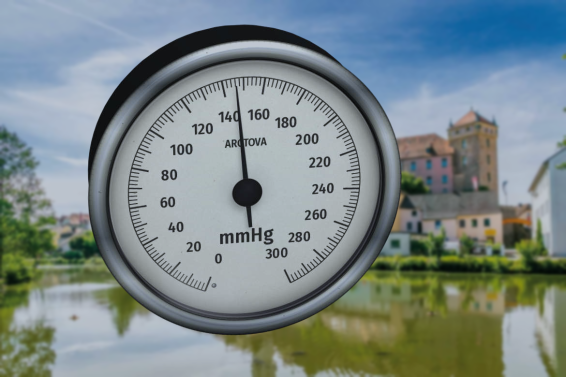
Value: 146 mmHg
